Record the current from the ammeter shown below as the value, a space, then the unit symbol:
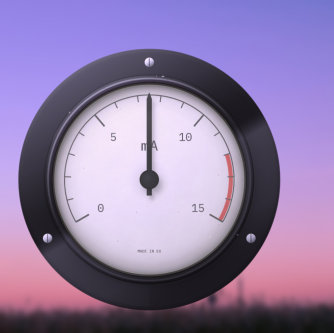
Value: 7.5 mA
